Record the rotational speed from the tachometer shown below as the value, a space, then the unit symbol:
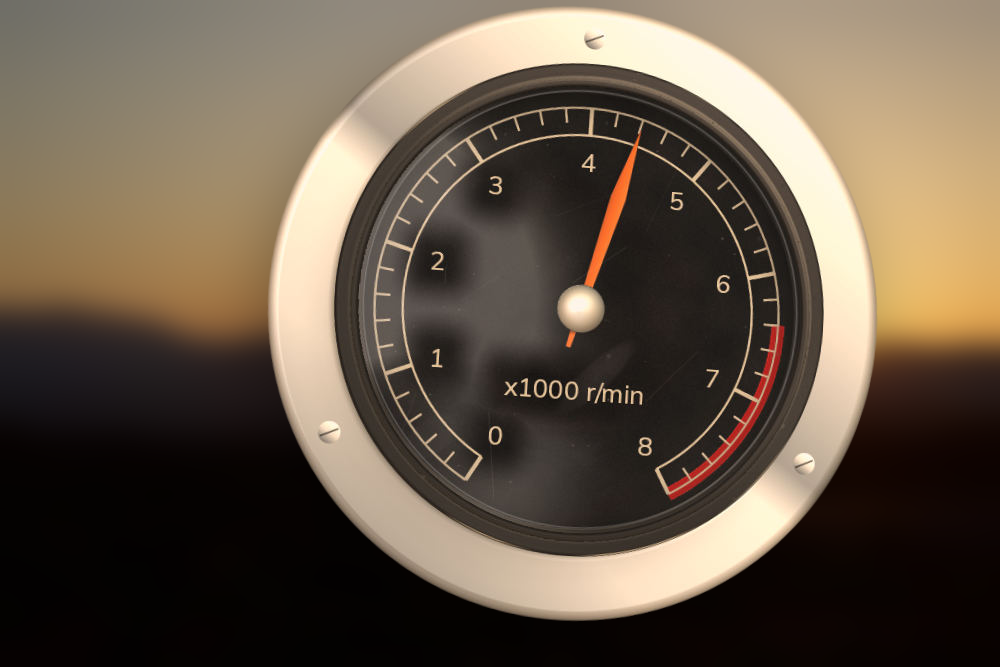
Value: 4400 rpm
